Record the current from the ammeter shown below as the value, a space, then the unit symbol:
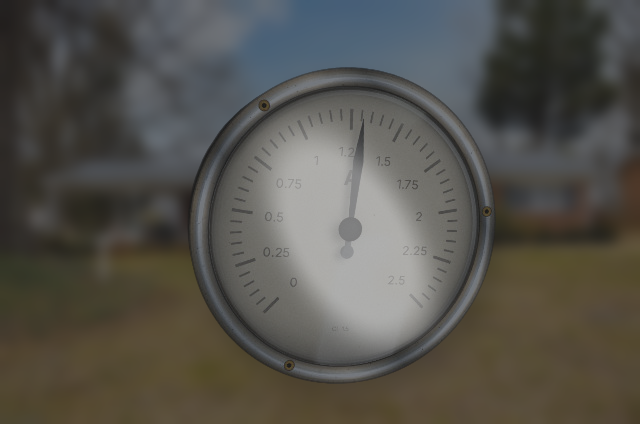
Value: 1.3 A
